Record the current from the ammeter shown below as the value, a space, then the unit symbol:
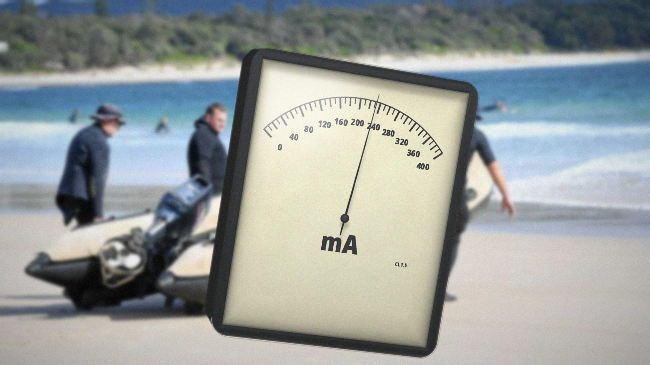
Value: 230 mA
